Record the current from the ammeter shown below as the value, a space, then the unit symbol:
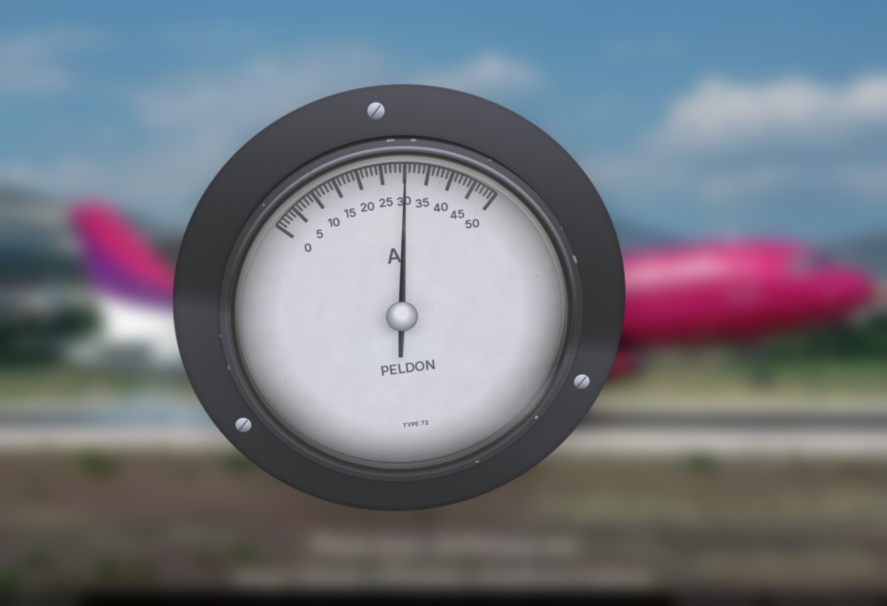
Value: 30 A
